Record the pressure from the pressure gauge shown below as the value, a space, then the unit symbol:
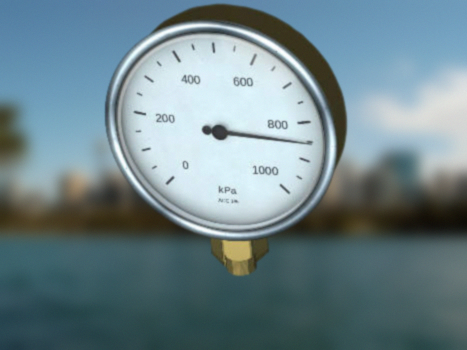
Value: 850 kPa
